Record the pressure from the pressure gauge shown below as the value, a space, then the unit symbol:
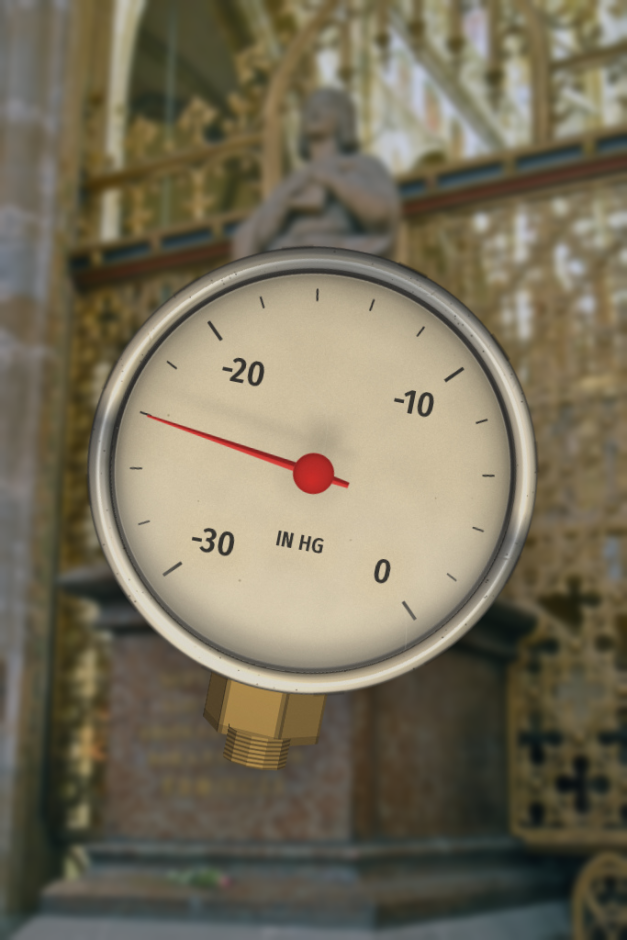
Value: -24 inHg
